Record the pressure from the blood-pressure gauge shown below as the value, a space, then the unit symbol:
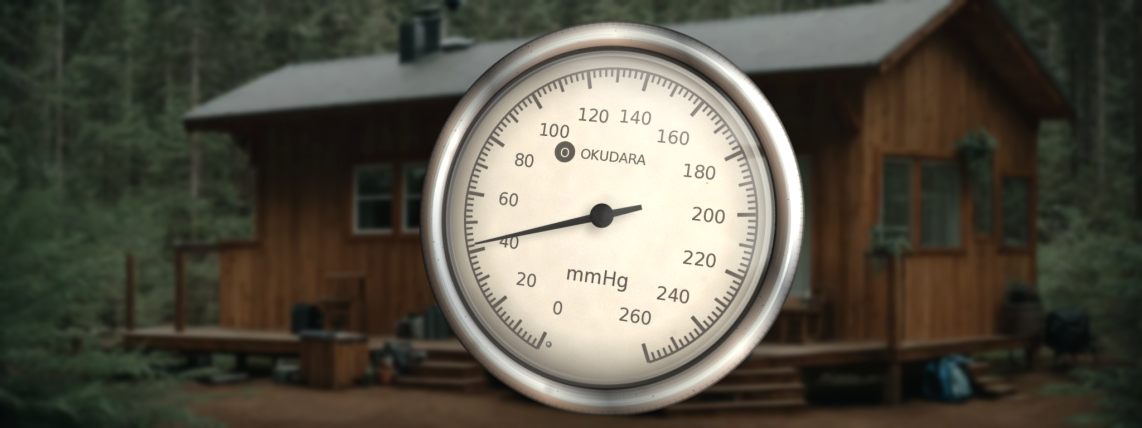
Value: 42 mmHg
